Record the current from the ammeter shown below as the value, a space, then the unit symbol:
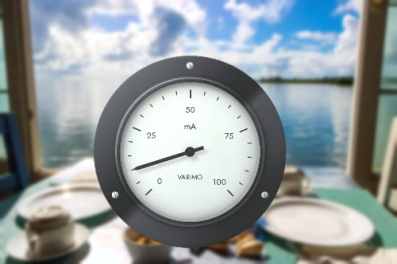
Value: 10 mA
